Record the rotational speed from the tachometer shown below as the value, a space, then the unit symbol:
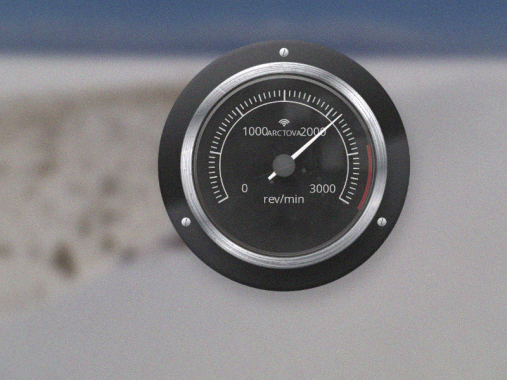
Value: 2100 rpm
